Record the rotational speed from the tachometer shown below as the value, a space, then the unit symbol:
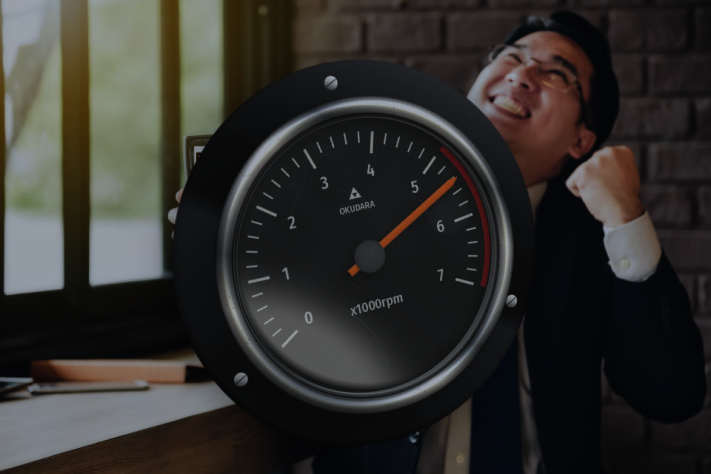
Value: 5400 rpm
